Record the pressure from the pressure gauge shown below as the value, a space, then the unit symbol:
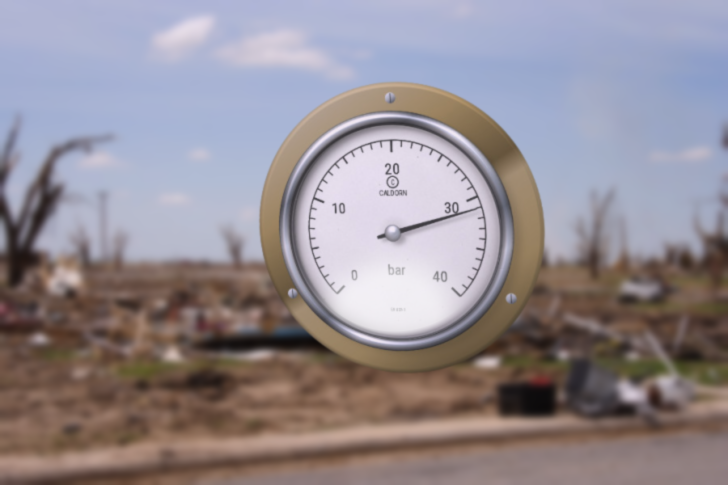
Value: 31 bar
